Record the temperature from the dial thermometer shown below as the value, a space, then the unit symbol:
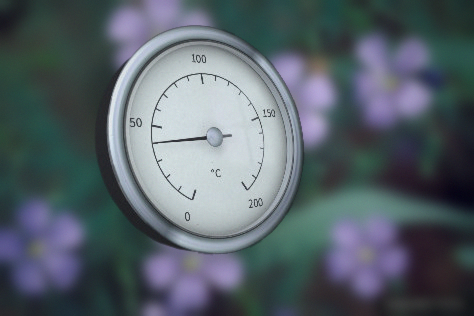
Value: 40 °C
